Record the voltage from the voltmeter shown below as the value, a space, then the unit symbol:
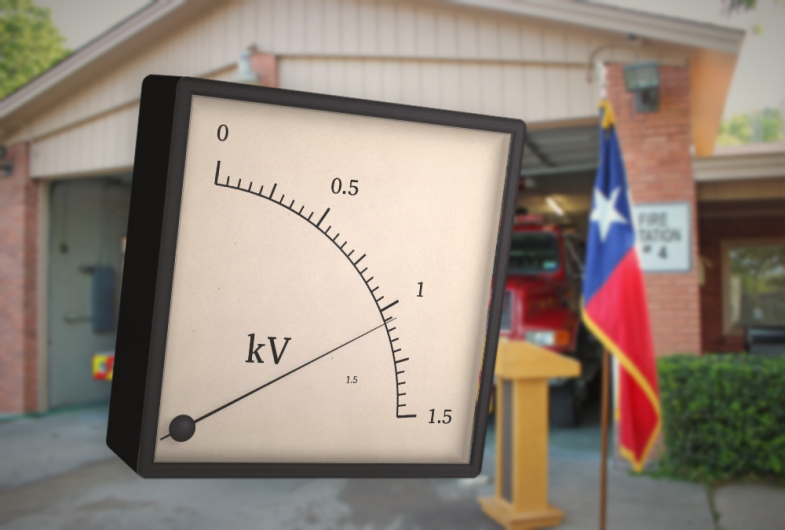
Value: 1.05 kV
